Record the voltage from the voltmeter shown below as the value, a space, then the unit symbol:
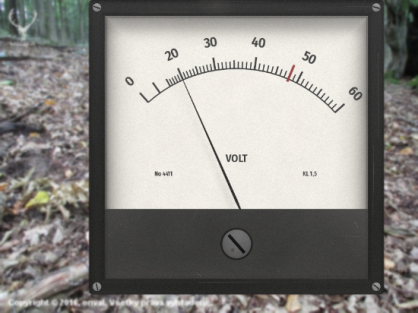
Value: 20 V
